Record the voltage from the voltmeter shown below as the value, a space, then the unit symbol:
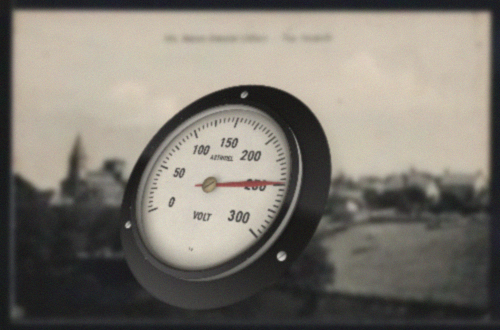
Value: 250 V
